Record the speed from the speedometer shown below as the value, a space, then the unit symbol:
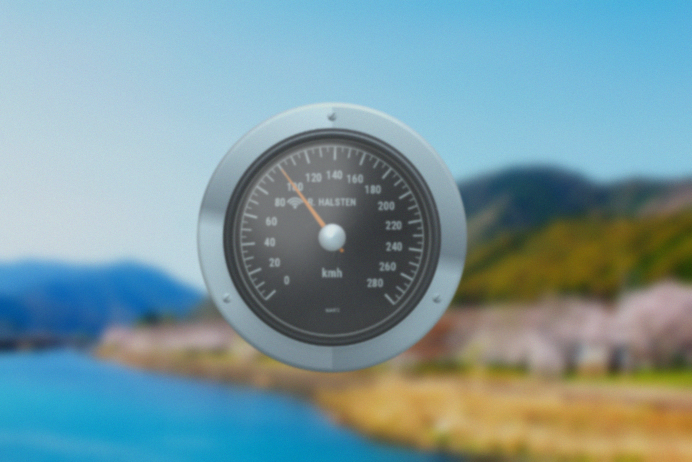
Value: 100 km/h
